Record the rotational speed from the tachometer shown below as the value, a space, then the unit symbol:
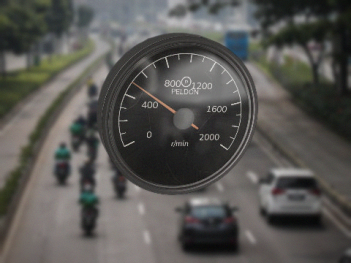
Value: 500 rpm
